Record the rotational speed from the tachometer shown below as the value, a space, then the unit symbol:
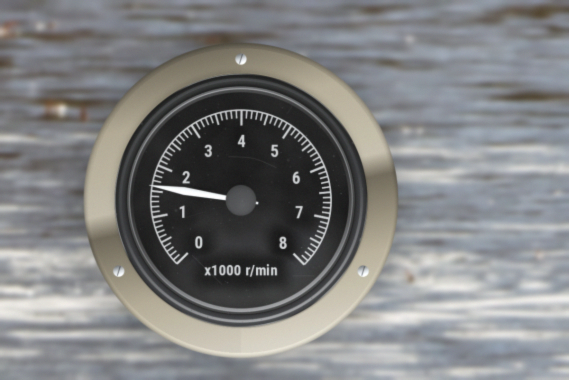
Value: 1600 rpm
